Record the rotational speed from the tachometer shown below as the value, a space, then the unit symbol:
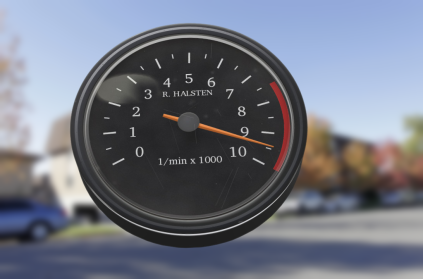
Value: 9500 rpm
